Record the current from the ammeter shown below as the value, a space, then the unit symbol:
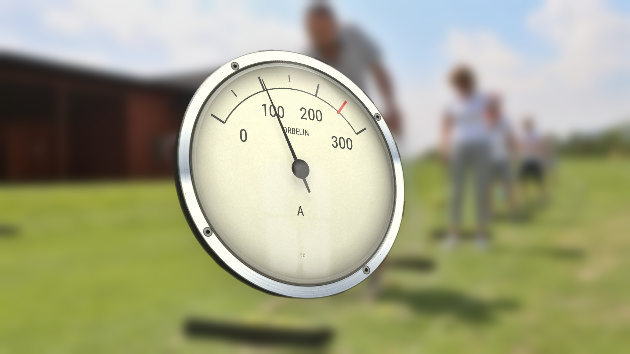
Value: 100 A
